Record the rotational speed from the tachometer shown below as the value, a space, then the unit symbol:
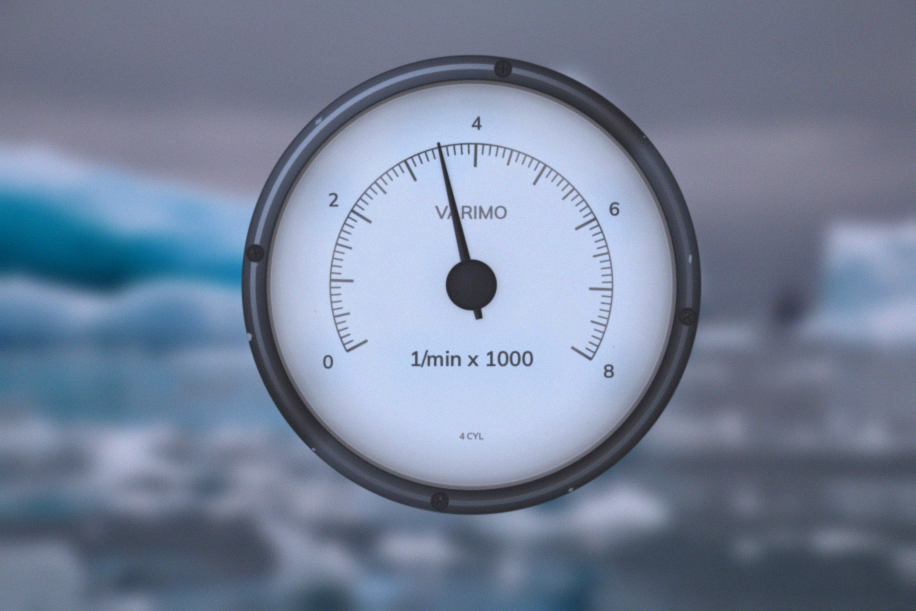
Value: 3500 rpm
